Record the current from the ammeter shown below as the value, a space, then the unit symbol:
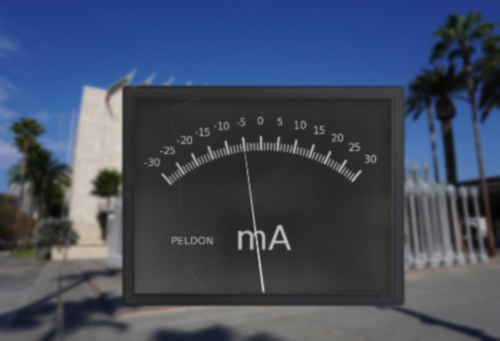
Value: -5 mA
